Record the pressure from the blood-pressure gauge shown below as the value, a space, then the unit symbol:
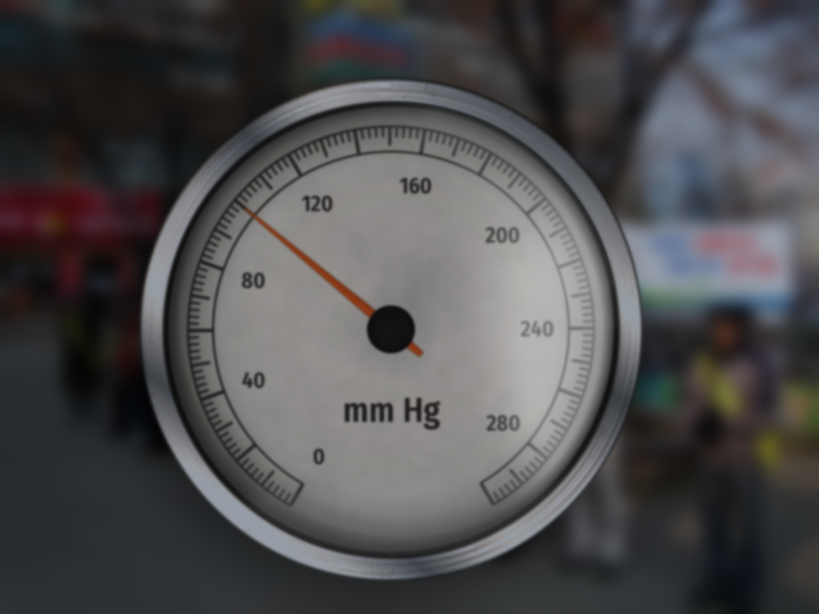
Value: 100 mmHg
